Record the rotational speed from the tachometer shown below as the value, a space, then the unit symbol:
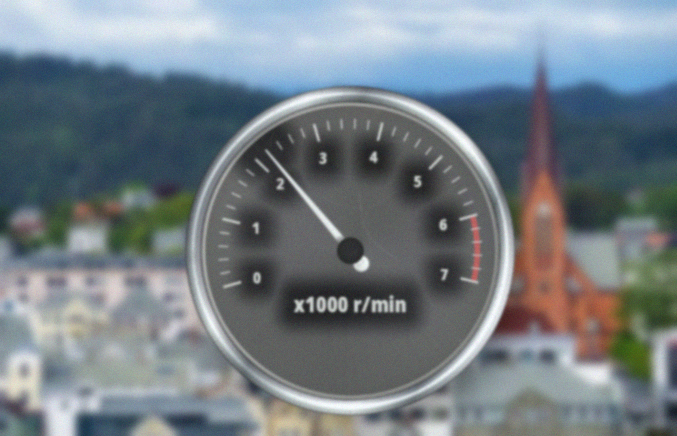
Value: 2200 rpm
